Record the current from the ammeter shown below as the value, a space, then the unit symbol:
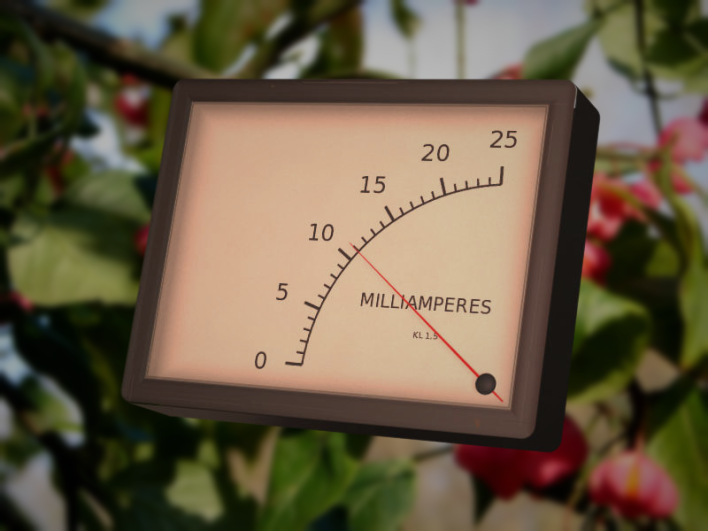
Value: 11 mA
